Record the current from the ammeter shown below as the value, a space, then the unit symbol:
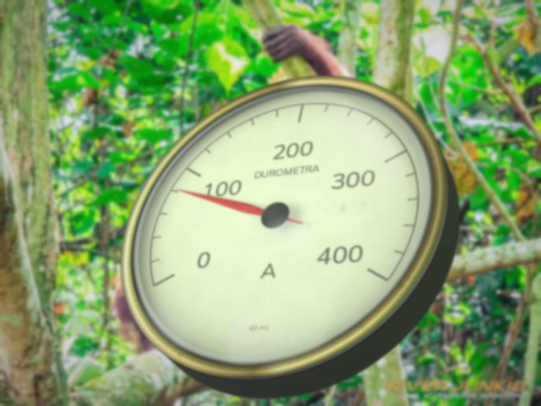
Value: 80 A
